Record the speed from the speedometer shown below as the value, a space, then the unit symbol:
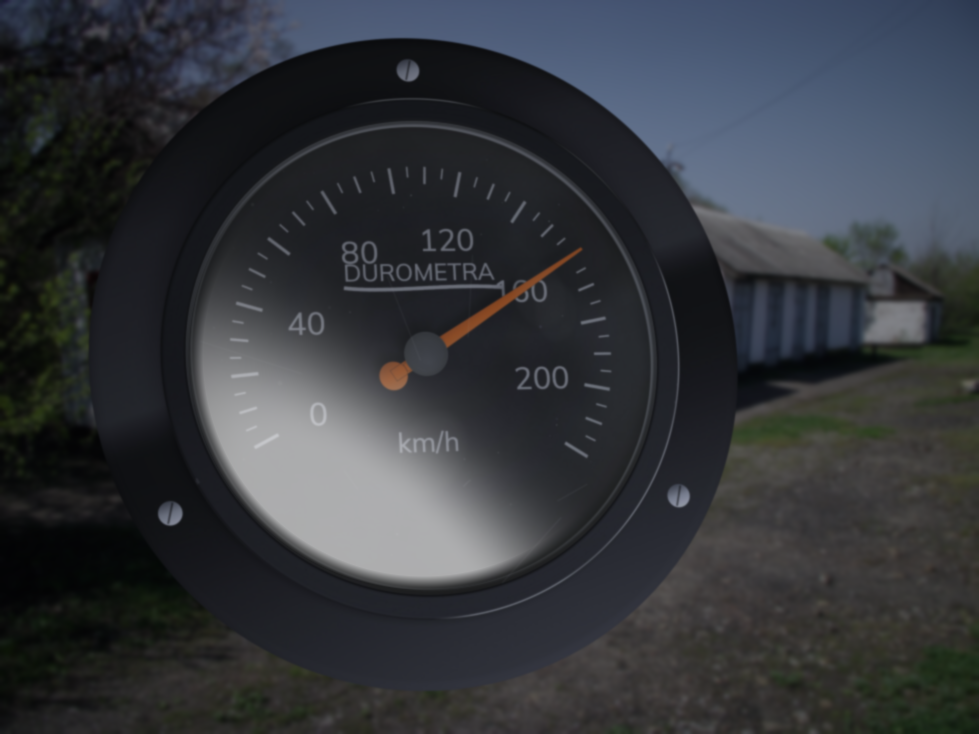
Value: 160 km/h
